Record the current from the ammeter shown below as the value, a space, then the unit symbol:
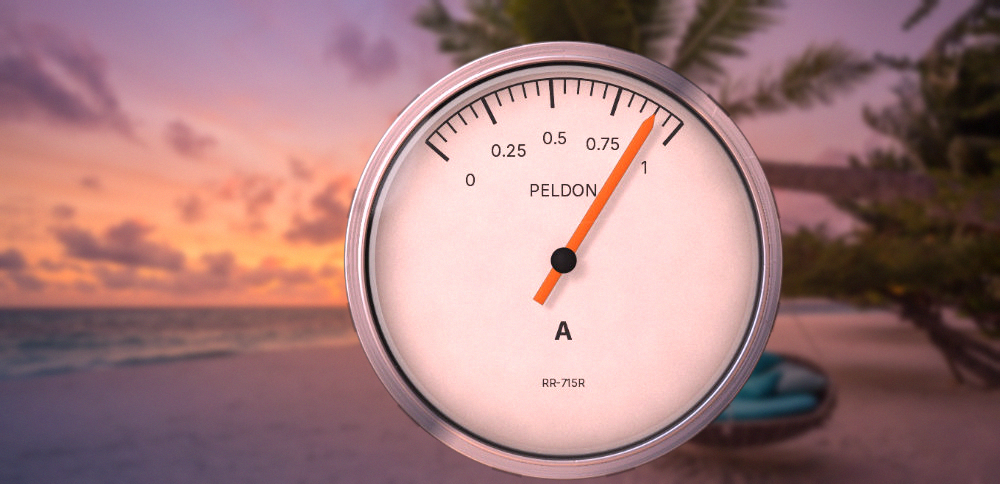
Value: 0.9 A
